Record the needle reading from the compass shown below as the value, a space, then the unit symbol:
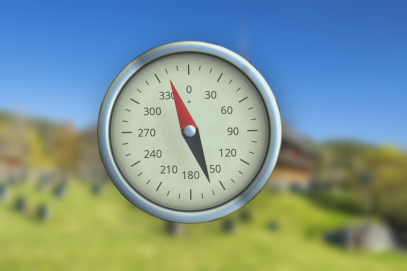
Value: 340 °
